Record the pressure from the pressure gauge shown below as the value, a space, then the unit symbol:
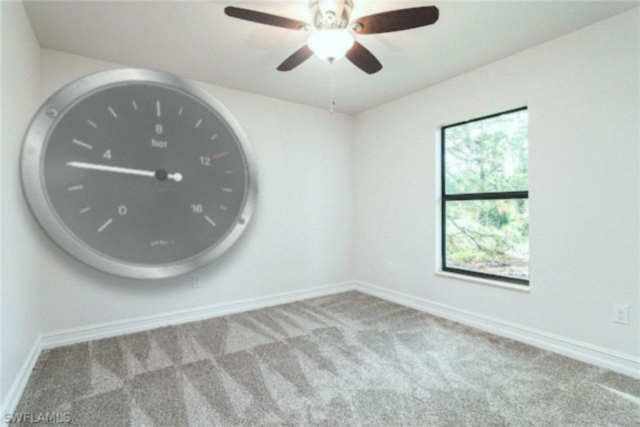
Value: 3 bar
